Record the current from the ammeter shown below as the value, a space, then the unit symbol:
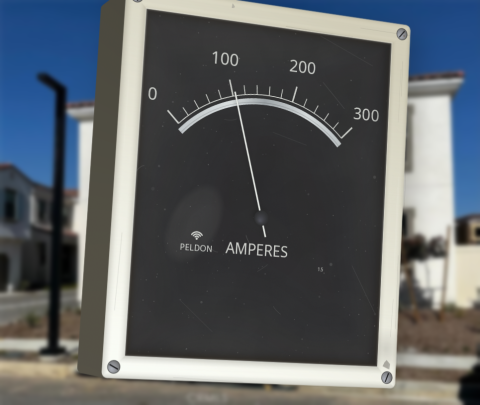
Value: 100 A
